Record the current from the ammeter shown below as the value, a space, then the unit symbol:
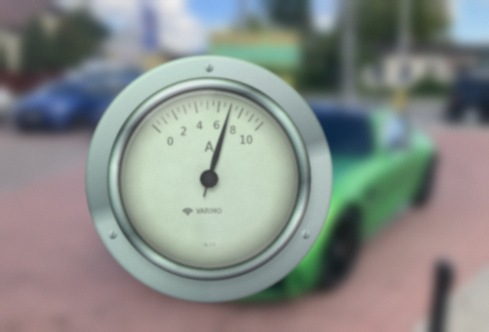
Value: 7 A
